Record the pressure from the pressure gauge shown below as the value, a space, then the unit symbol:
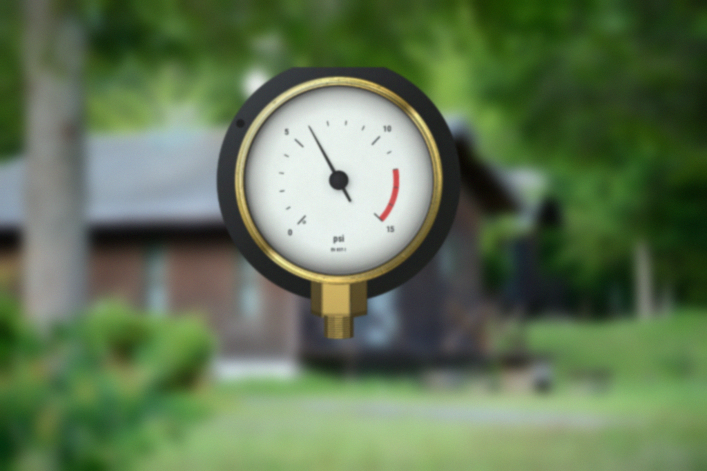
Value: 6 psi
